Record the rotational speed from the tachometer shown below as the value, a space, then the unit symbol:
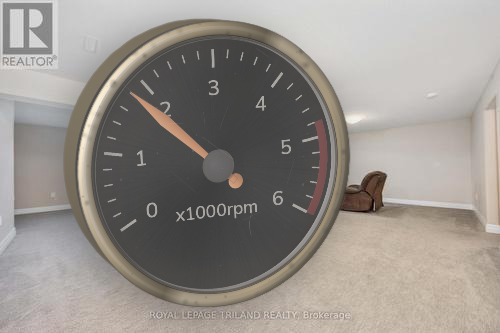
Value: 1800 rpm
